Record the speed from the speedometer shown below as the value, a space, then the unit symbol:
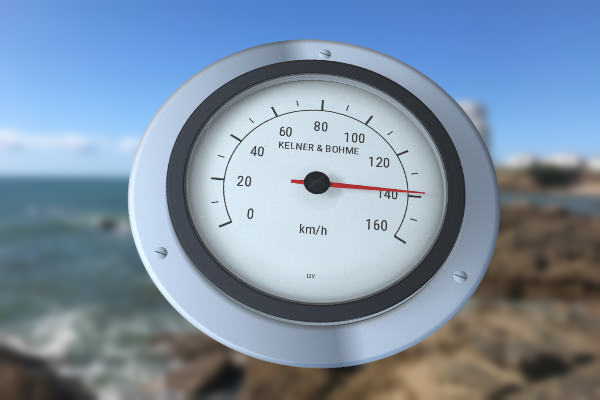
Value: 140 km/h
